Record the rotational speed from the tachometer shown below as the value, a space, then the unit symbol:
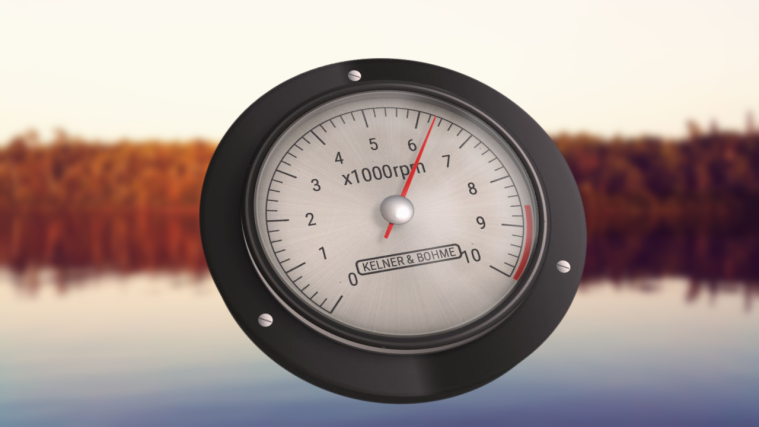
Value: 6300 rpm
